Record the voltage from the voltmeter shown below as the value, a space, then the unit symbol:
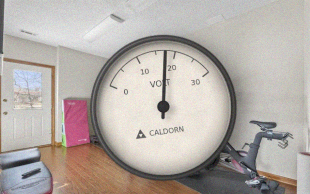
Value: 17.5 V
